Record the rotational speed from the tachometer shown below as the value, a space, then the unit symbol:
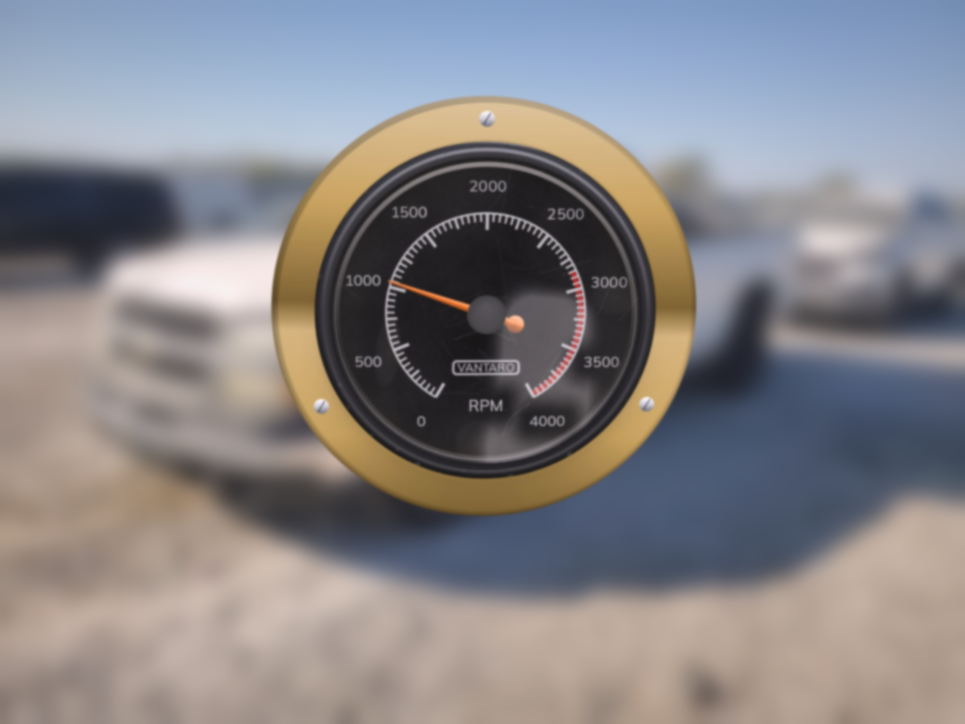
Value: 1050 rpm
